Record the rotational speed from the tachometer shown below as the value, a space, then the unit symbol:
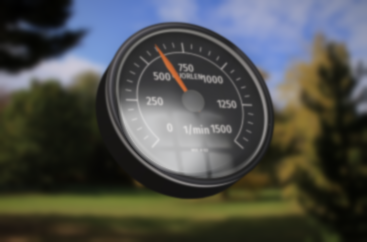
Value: 600 rpm
